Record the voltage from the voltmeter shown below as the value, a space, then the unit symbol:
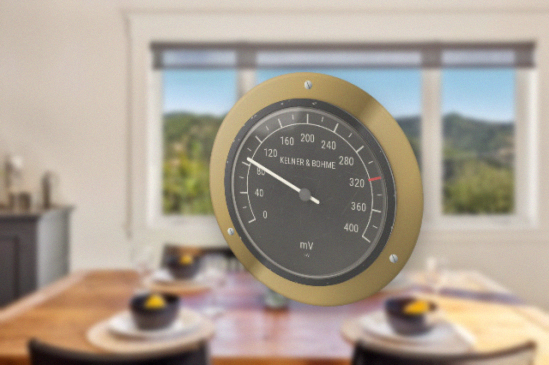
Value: 90 mV
